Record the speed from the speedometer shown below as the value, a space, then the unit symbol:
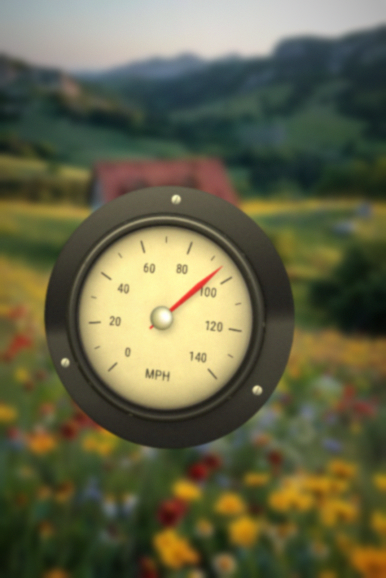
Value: 95 mph
